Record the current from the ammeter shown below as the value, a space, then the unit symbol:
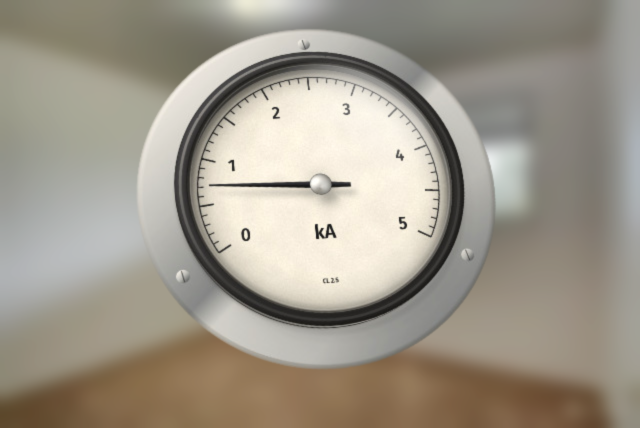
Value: 0.7 kA
